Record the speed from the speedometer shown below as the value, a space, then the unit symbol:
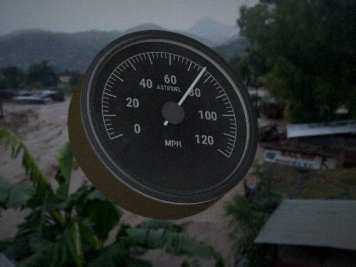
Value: 76 mph
